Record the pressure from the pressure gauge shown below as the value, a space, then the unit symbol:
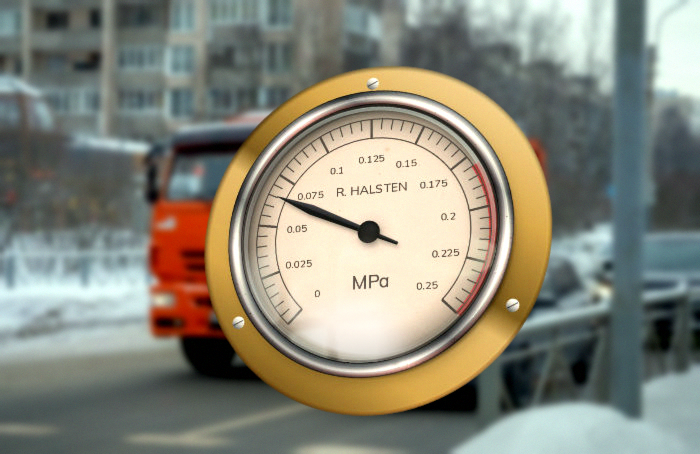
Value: 0.065 MPa
